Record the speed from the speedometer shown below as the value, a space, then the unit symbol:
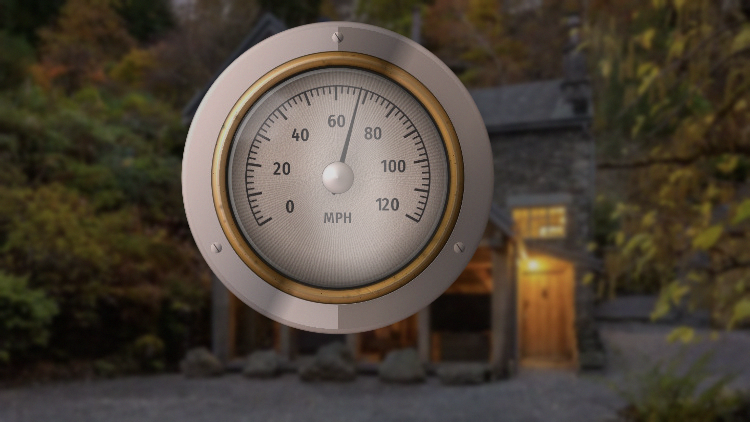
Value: 68 mph
